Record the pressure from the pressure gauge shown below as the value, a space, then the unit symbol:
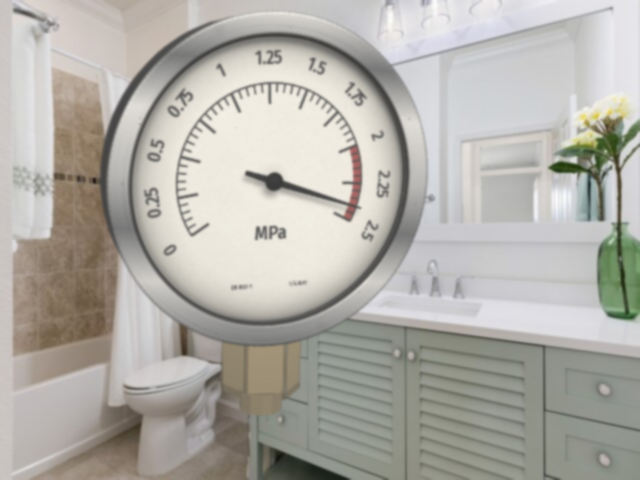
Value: 2.4 MPa
